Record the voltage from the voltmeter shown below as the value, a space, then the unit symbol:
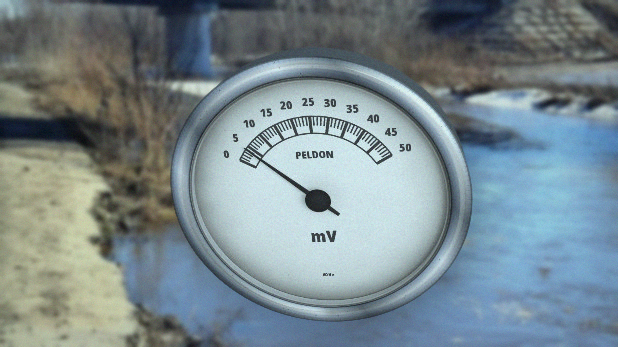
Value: 5 mV
